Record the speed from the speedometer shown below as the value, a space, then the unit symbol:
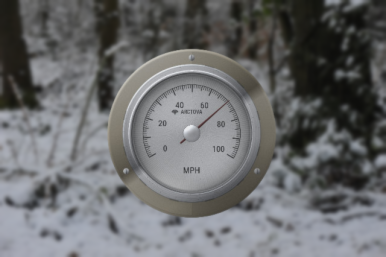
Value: 70 mph
